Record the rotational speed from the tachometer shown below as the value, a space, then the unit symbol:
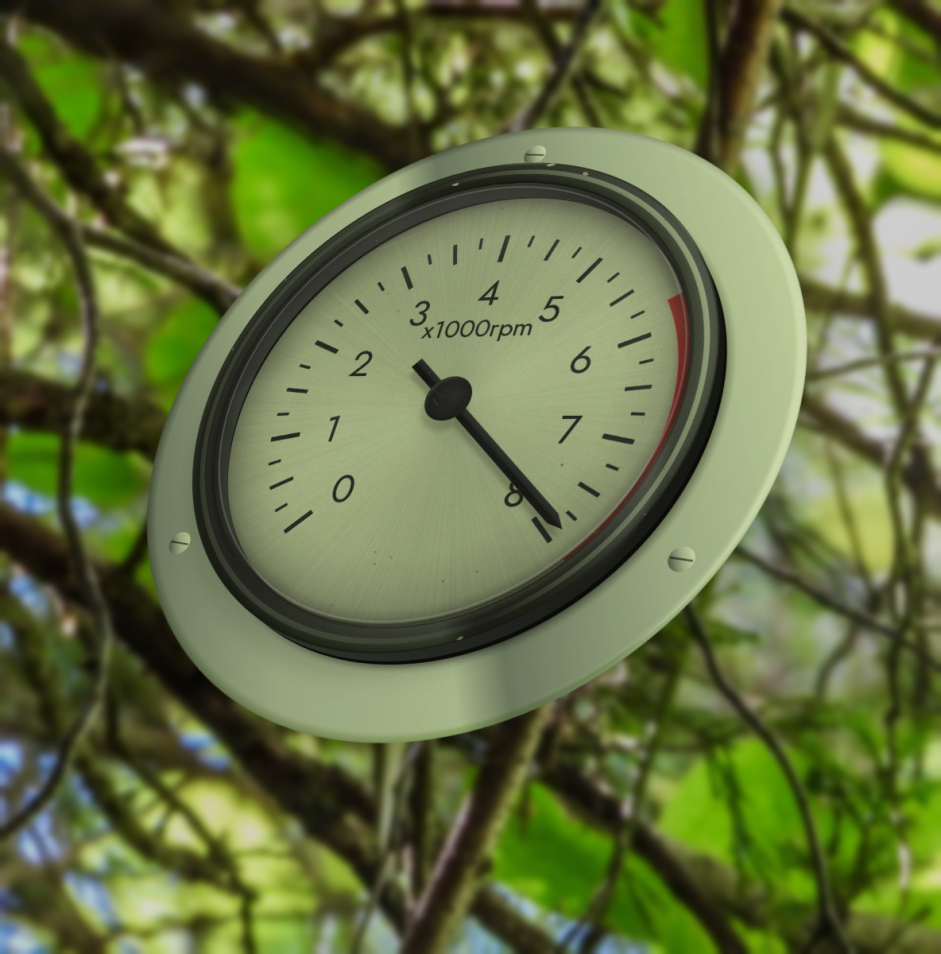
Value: 7875 rpm
